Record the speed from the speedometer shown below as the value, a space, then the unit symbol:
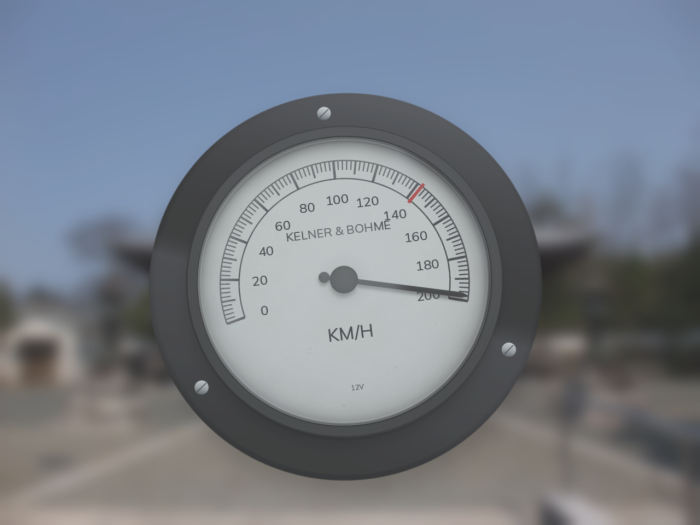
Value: 198 km/h
